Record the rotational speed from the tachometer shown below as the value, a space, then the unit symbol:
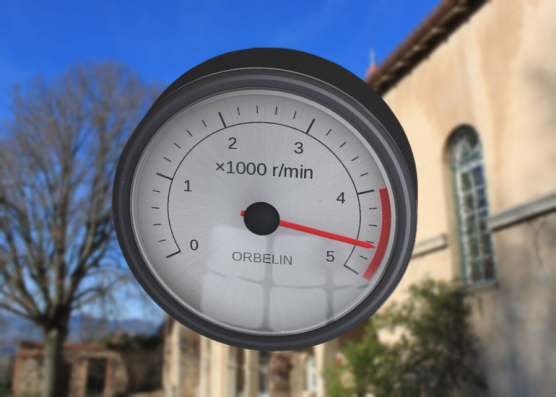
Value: 4600 rpm
